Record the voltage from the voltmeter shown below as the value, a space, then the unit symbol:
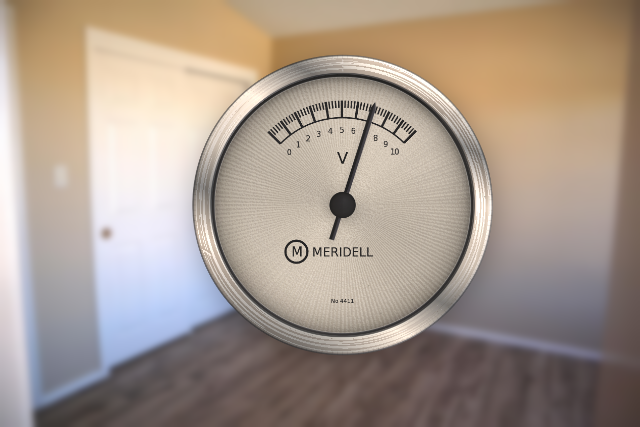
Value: 7 V
